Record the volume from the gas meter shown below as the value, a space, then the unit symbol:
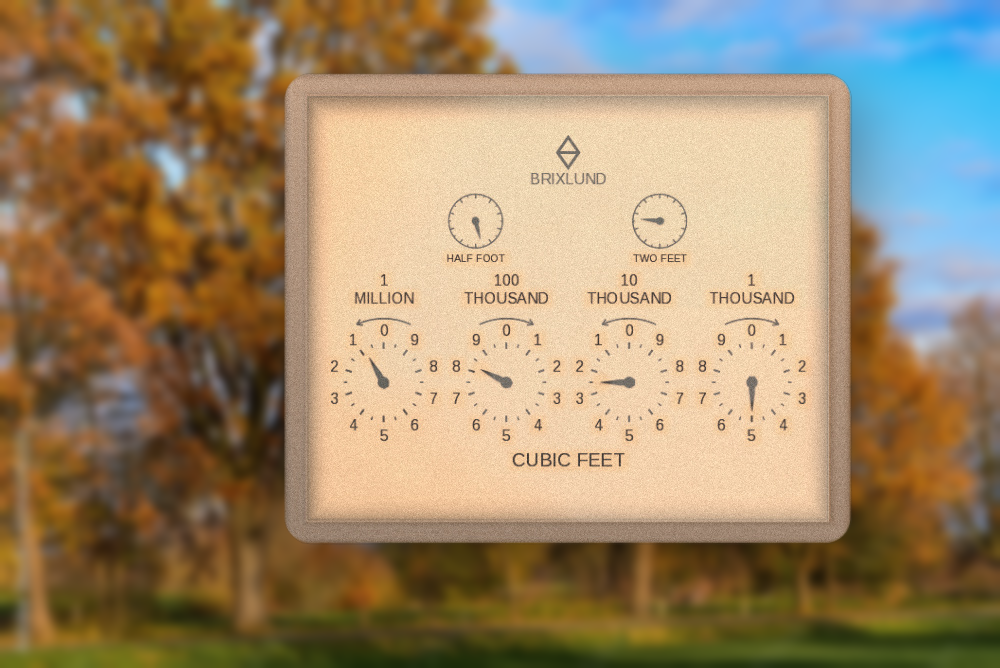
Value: 82500 ft³
